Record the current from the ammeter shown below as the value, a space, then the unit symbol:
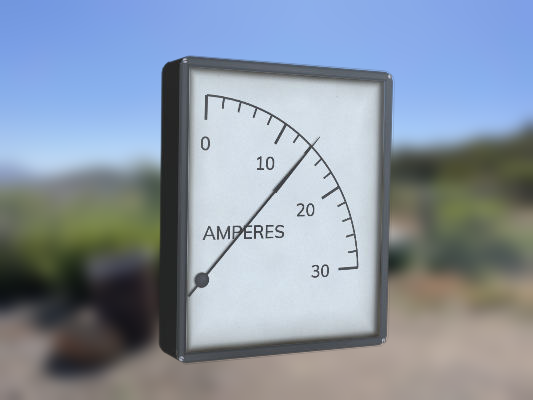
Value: 14 A
